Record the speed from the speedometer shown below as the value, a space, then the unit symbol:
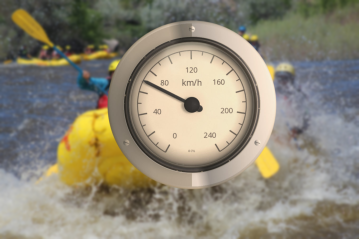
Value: 70 km/h
